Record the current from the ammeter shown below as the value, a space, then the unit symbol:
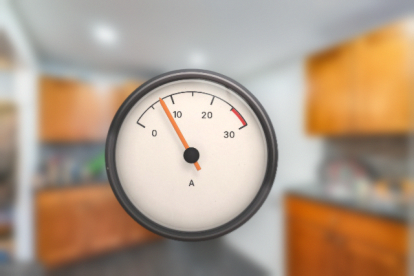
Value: 7.5 A
